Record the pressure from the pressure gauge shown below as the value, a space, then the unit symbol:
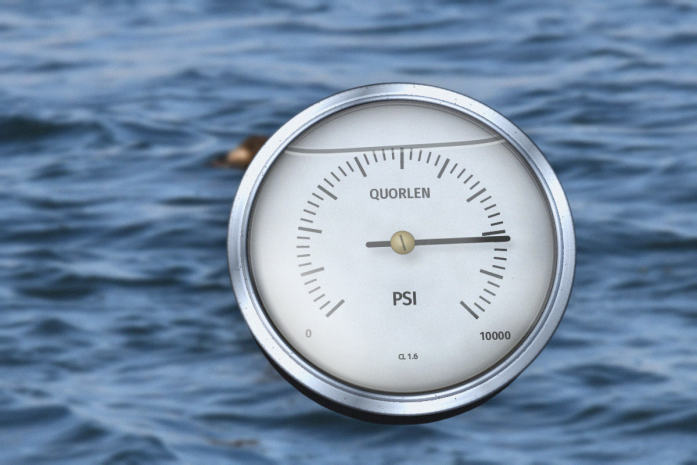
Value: 8200 psi
